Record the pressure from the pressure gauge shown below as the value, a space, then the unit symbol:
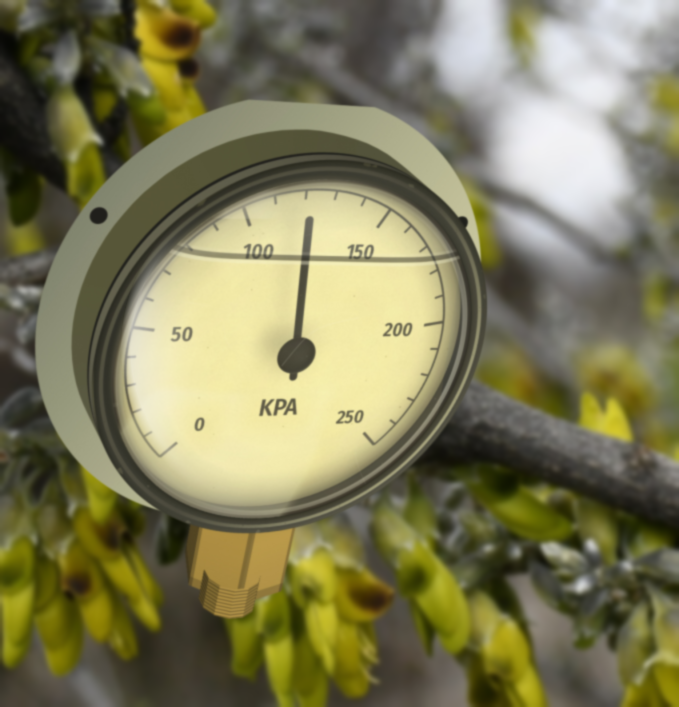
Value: 120 kPa
